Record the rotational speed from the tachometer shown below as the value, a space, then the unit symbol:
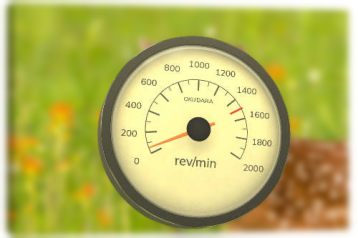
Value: 50 rpm
